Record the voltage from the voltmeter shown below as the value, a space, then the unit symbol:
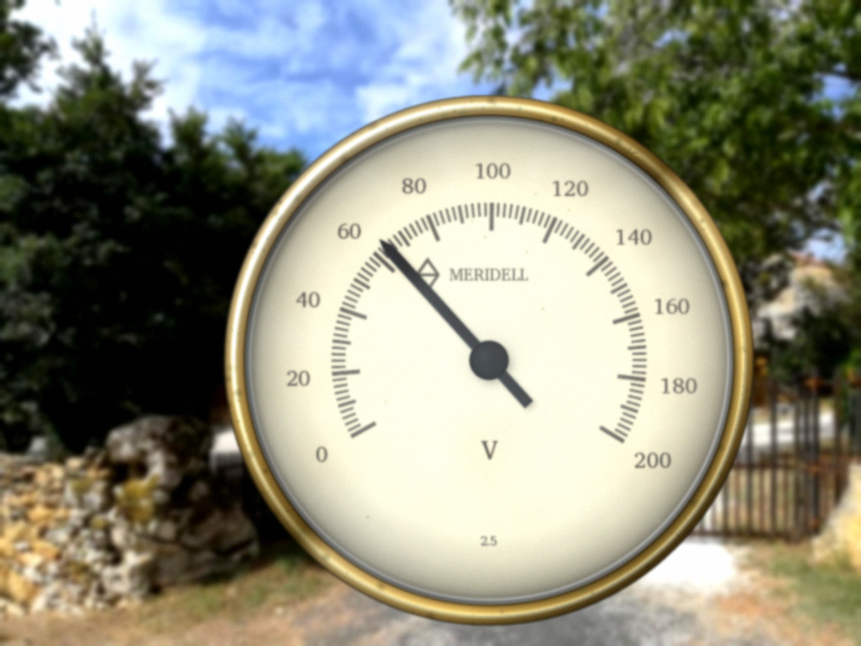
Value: 64 V
